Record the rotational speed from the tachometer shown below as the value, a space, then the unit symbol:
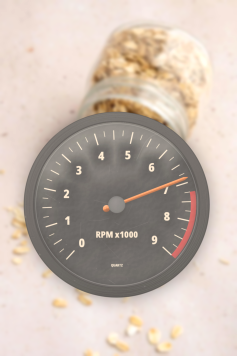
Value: 6875 rpm
